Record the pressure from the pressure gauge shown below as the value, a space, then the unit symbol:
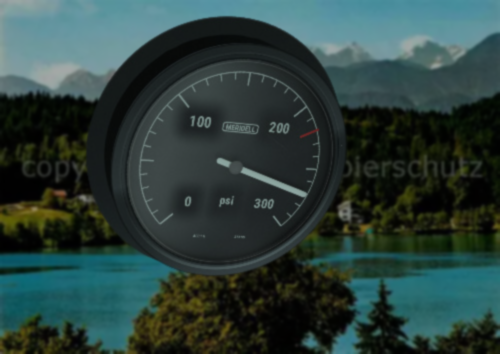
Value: 270 psi
